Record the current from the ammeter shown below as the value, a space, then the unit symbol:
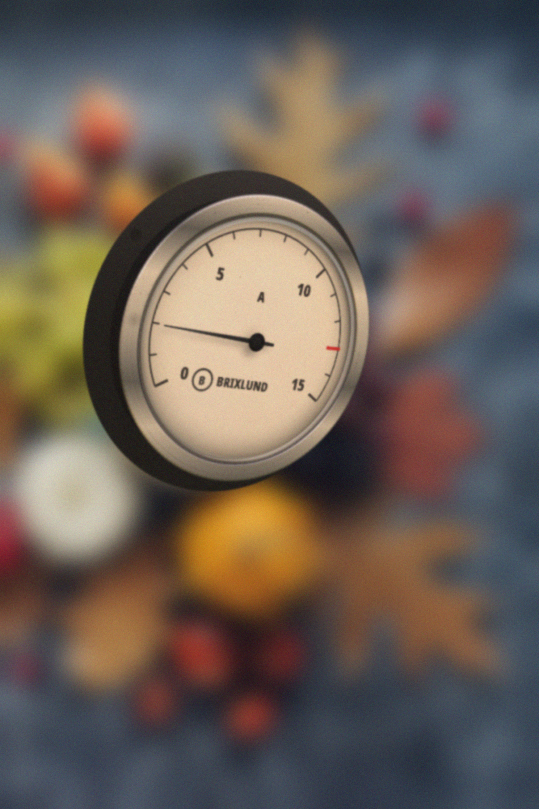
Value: 2 A
